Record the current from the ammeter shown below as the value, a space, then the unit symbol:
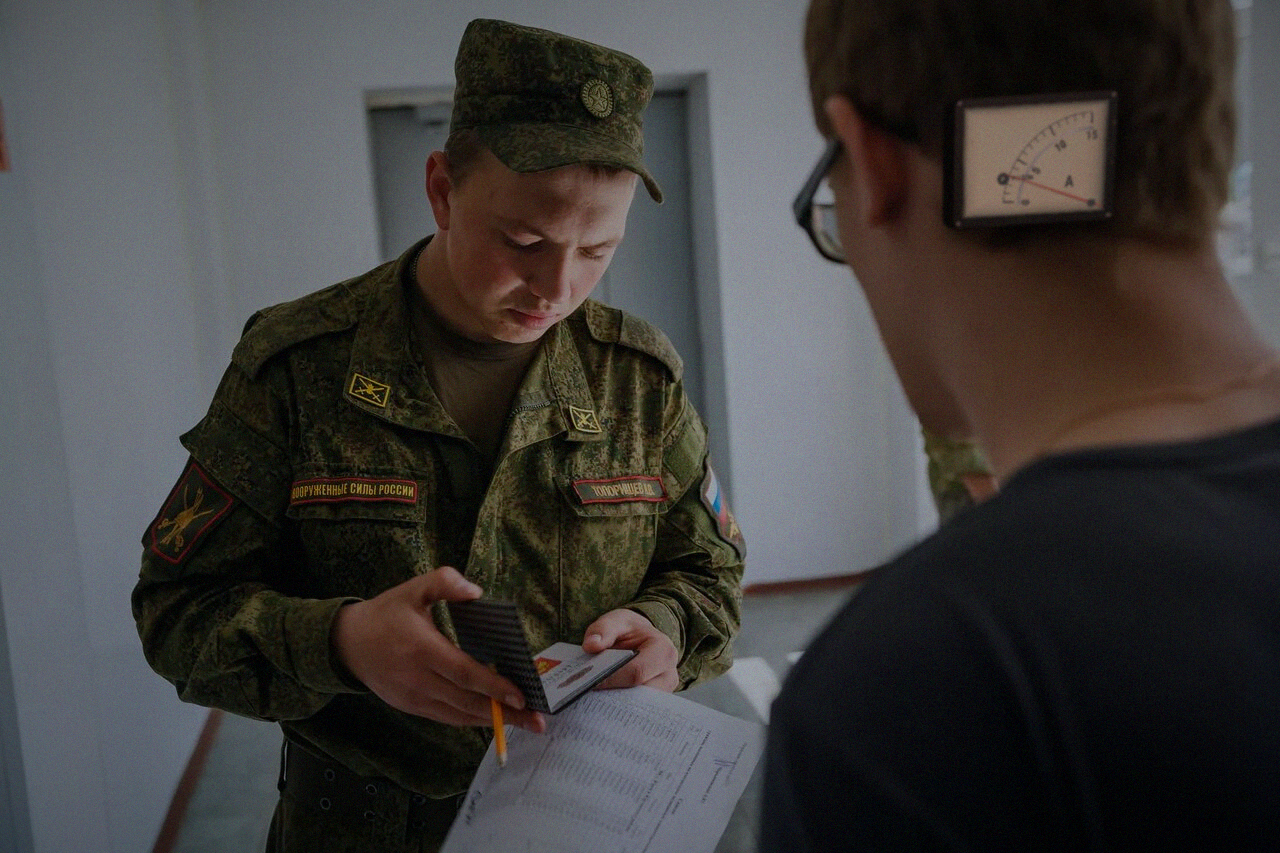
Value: 3 A
